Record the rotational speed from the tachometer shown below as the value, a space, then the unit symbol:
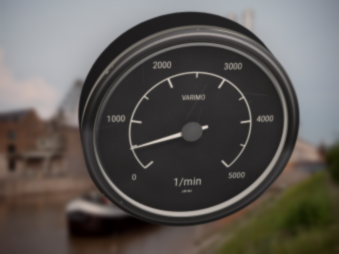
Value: 500 rpm
